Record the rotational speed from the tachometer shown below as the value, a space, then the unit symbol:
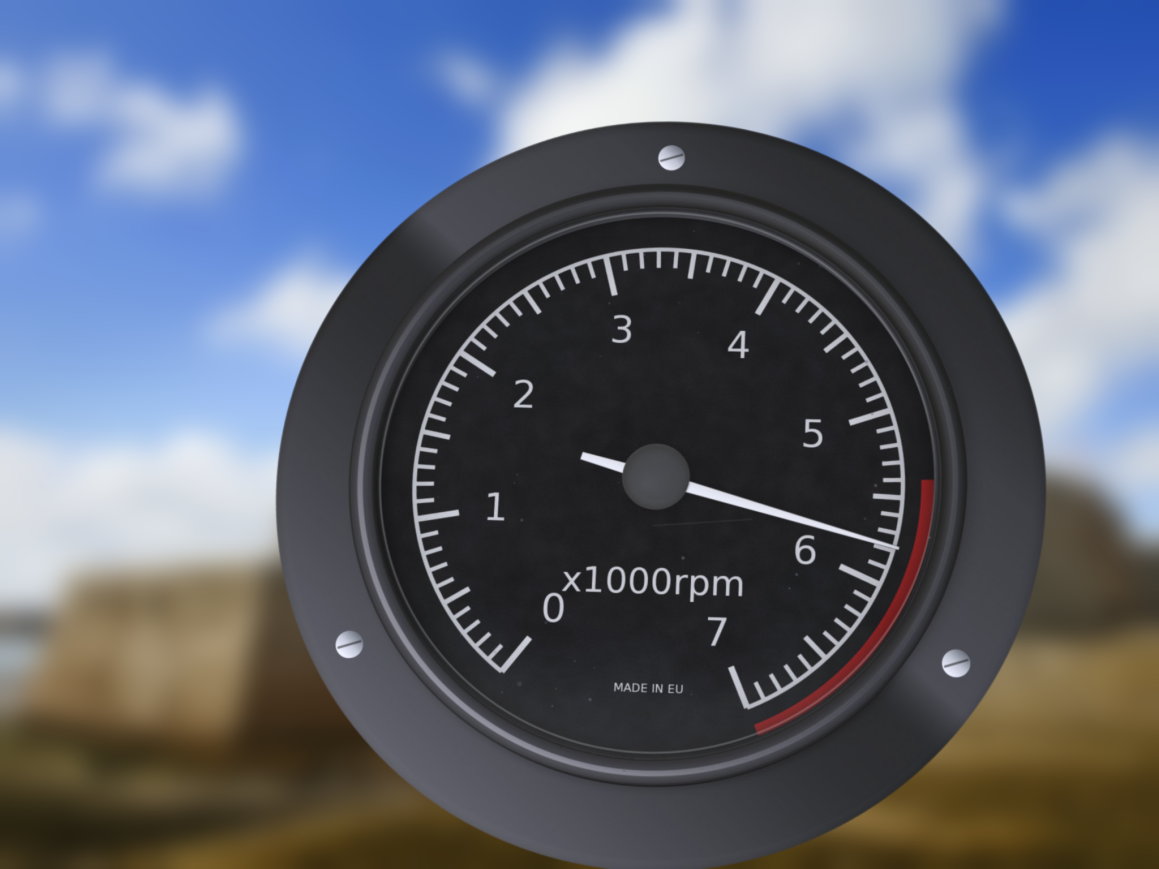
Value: 5800 rpm
